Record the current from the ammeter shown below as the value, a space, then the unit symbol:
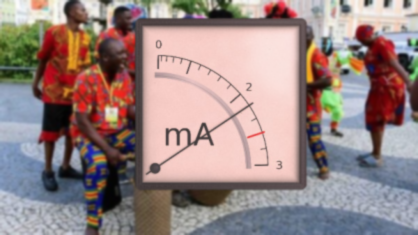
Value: 2.2 mA
